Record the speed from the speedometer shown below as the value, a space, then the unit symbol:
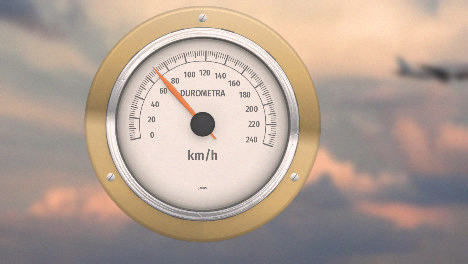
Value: 70 km/h
